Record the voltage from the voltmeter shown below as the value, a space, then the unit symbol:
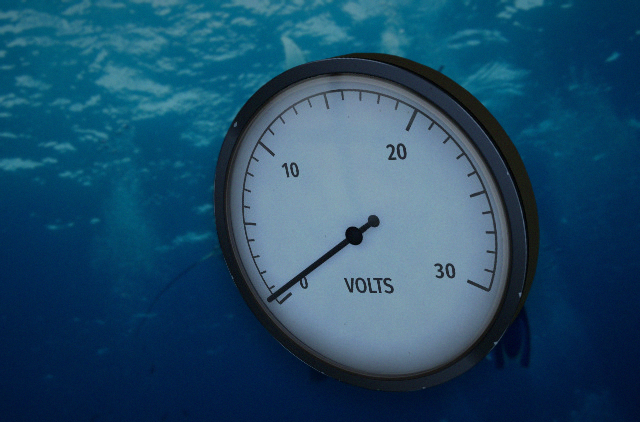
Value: 0.5 V
